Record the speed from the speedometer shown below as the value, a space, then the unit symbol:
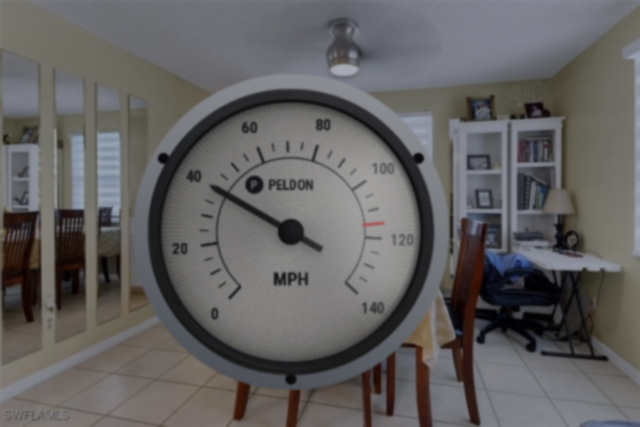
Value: 40 mph
